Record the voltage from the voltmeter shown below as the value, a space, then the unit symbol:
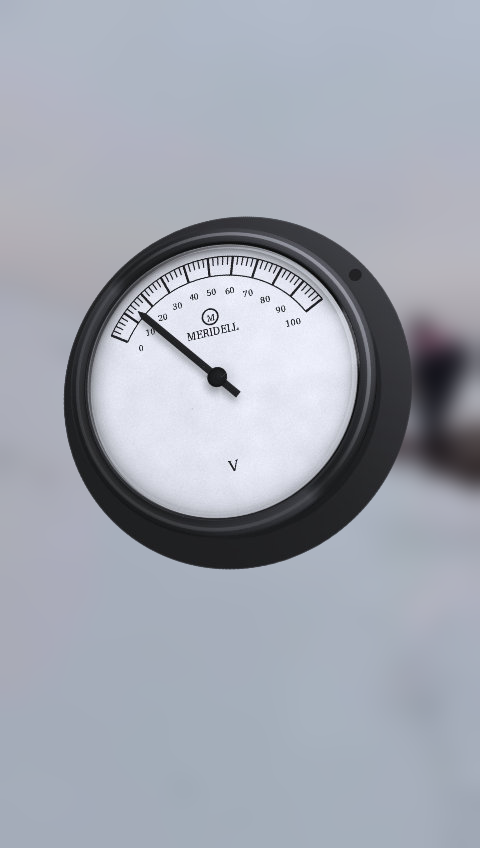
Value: 14 V
